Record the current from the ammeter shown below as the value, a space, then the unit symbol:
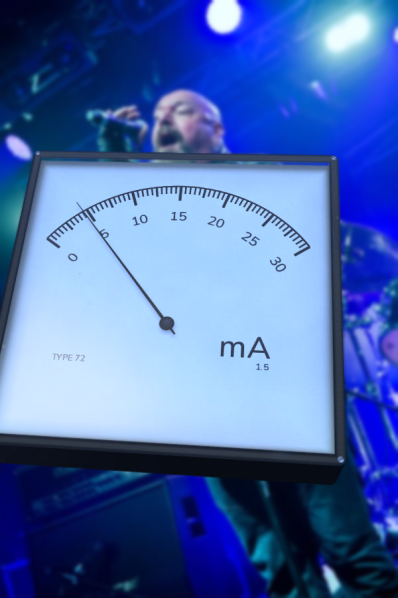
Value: 4.5 mA
